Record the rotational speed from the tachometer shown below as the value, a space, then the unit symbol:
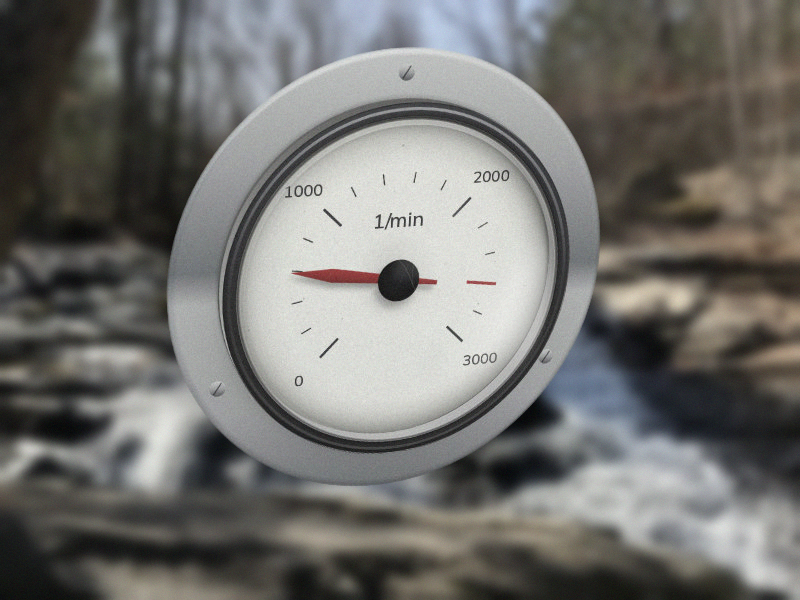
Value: 600 rpm
